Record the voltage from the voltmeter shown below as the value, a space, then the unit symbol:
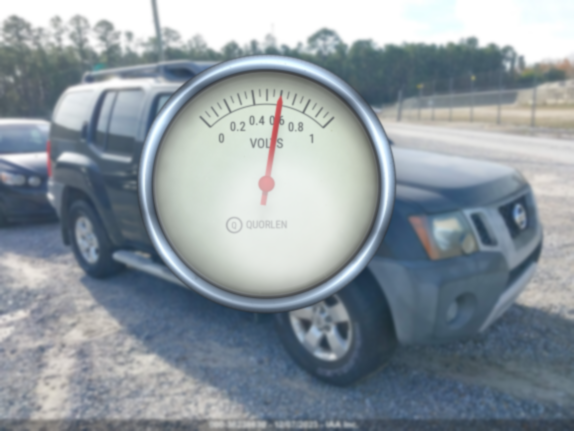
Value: 0.6 V
